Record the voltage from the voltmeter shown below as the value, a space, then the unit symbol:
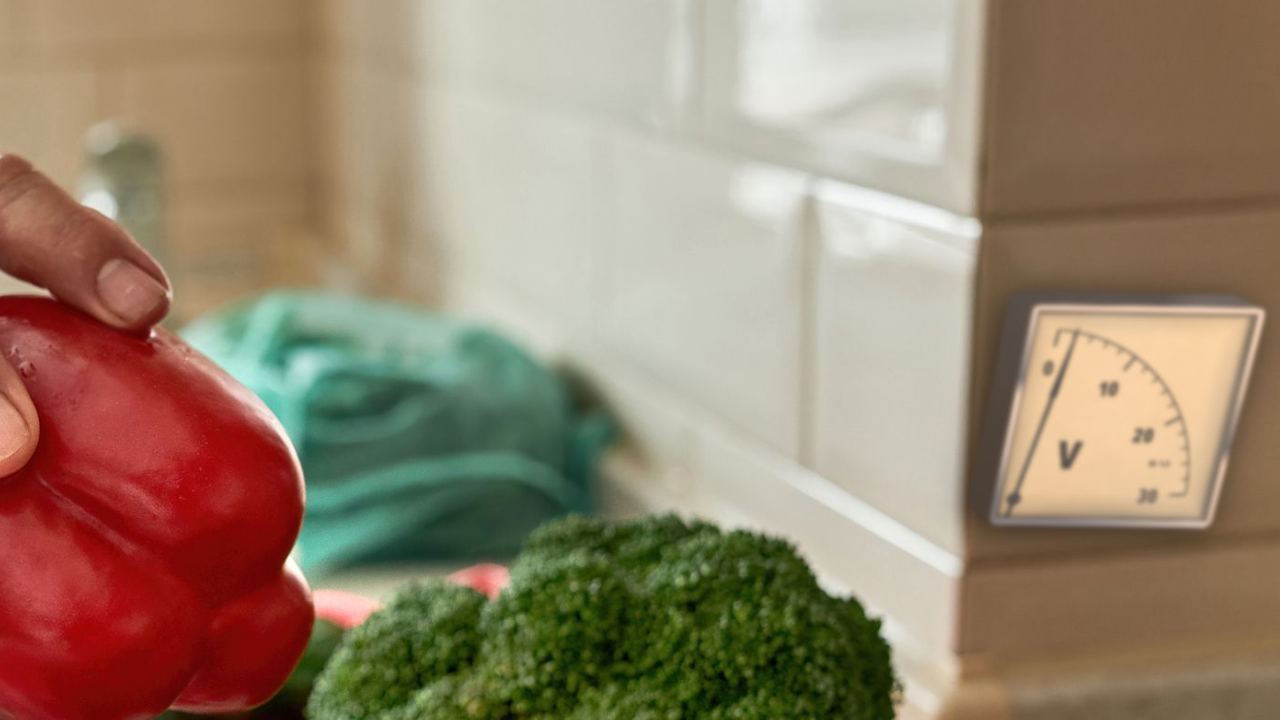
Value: 2 V
